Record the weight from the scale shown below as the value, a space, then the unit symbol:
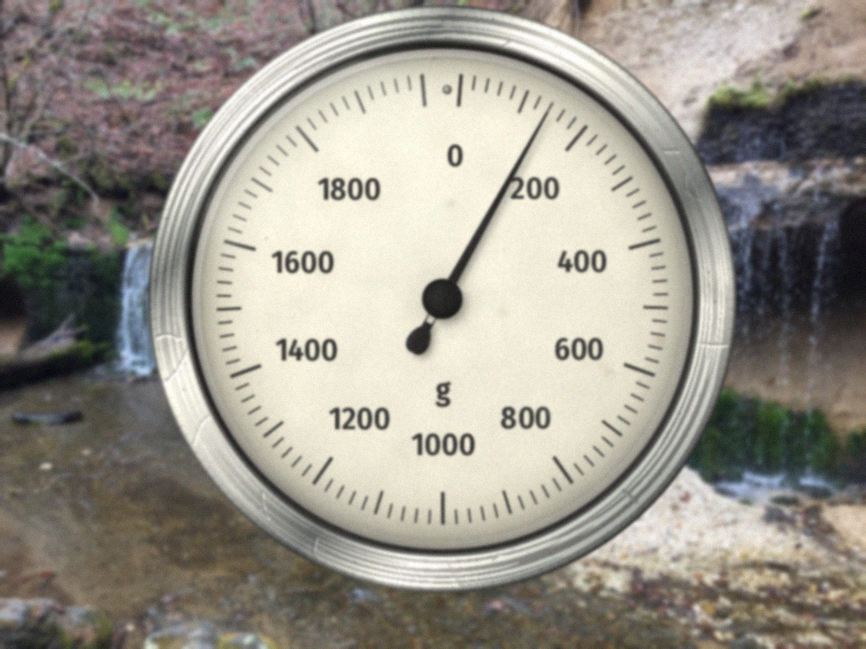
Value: 140 g
